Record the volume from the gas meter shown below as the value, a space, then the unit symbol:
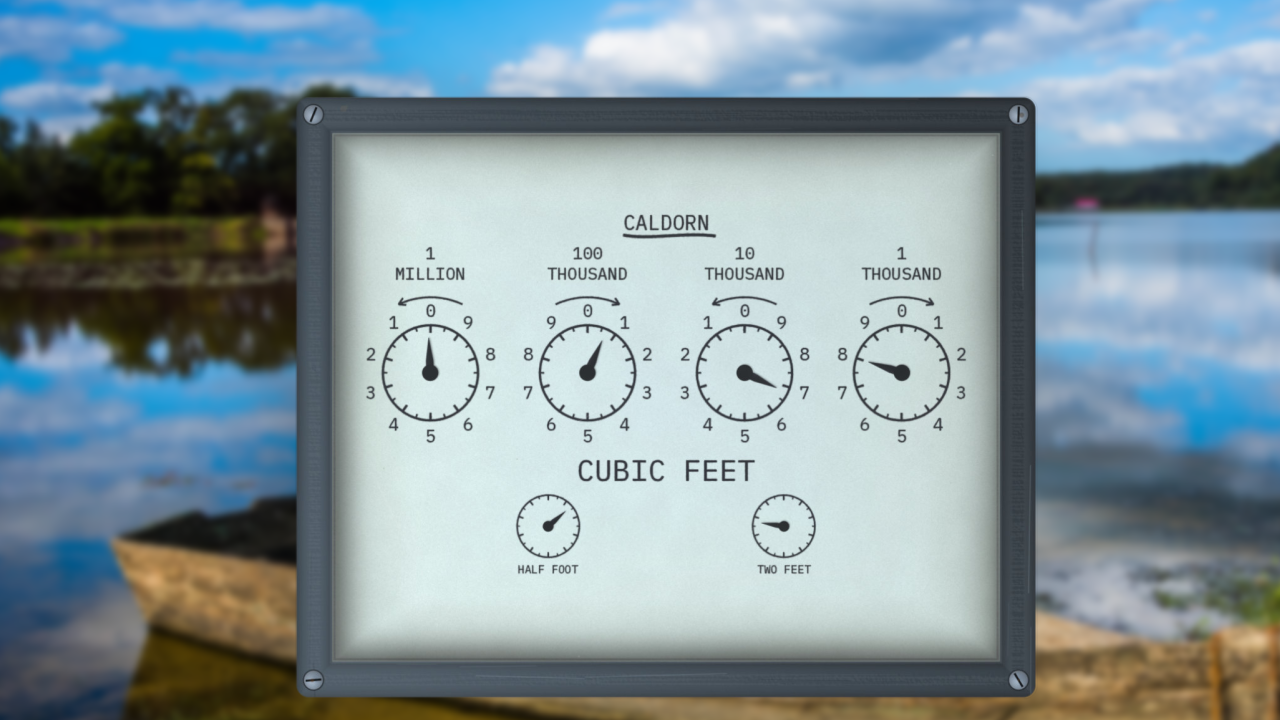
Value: 6800 ft³
